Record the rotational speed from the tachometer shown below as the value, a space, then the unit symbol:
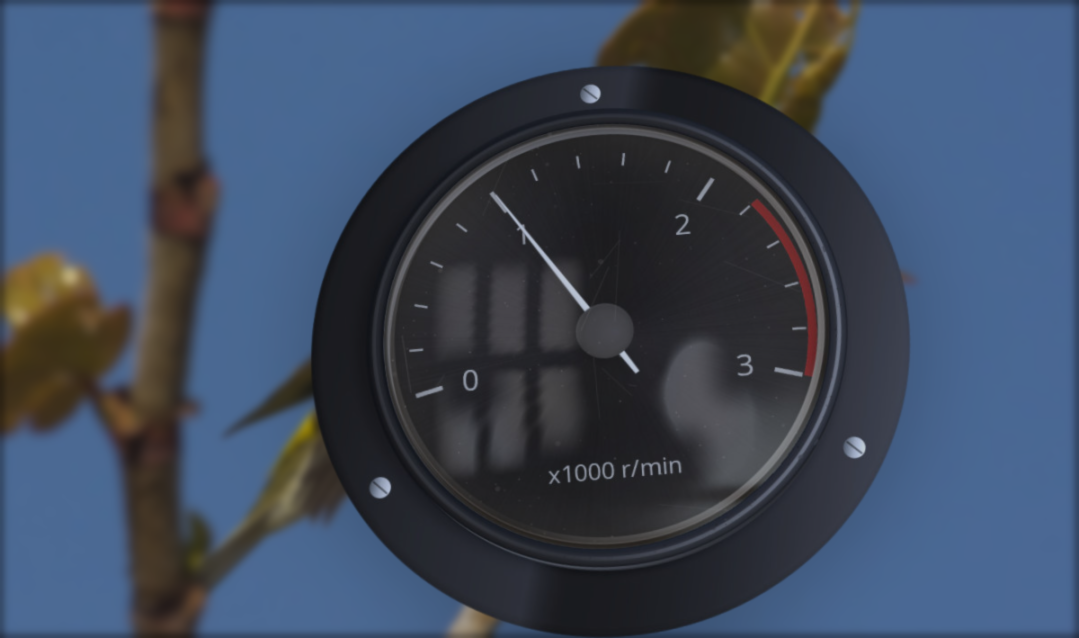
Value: 1000 rpm
